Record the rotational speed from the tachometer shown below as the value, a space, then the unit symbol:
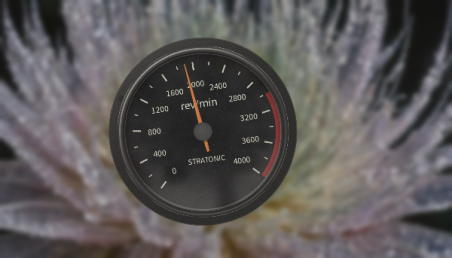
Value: 1900 rpm
